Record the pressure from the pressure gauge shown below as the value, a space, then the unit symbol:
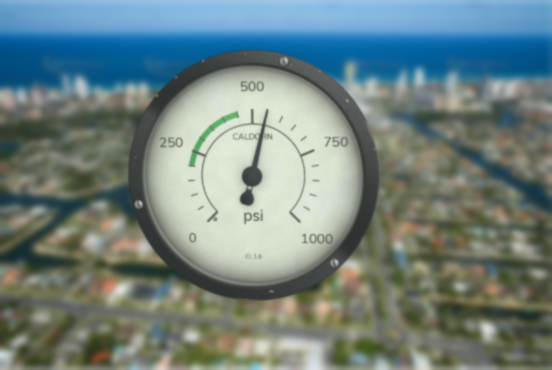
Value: 550 psi
